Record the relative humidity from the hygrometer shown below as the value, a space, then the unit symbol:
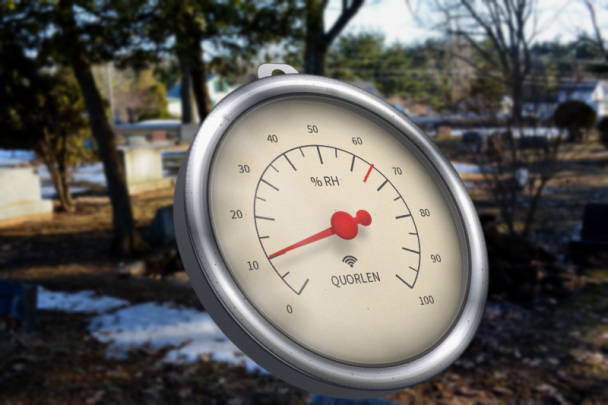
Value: 10 %
